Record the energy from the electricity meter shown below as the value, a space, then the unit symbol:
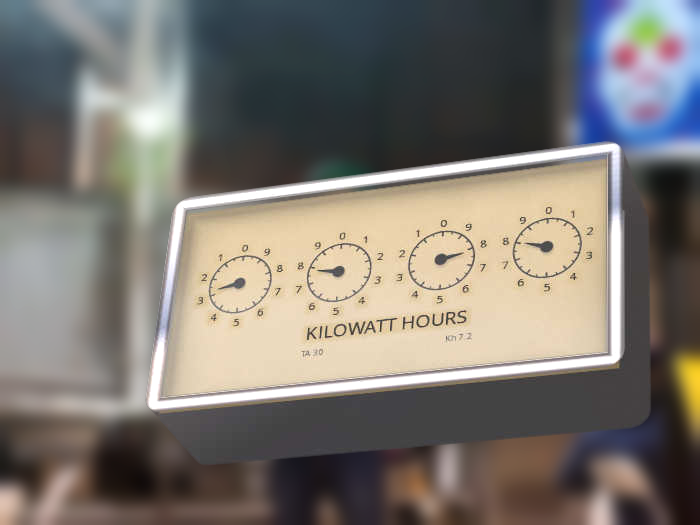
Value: 2778 kWh
